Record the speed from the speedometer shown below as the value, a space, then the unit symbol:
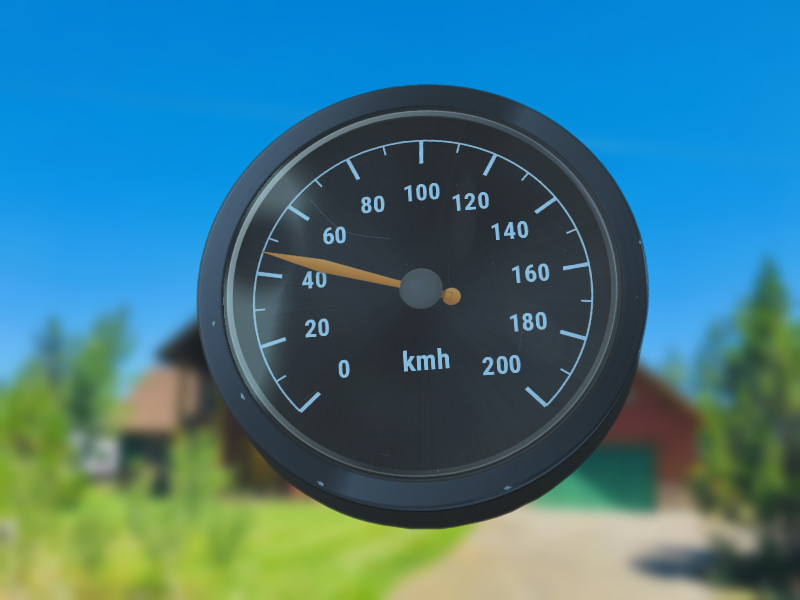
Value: 45 km/h
